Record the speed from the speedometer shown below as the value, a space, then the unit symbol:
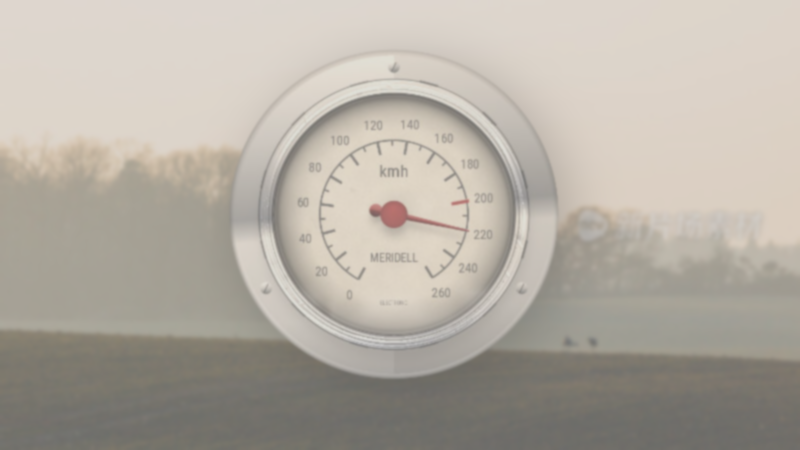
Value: 220 km/h
